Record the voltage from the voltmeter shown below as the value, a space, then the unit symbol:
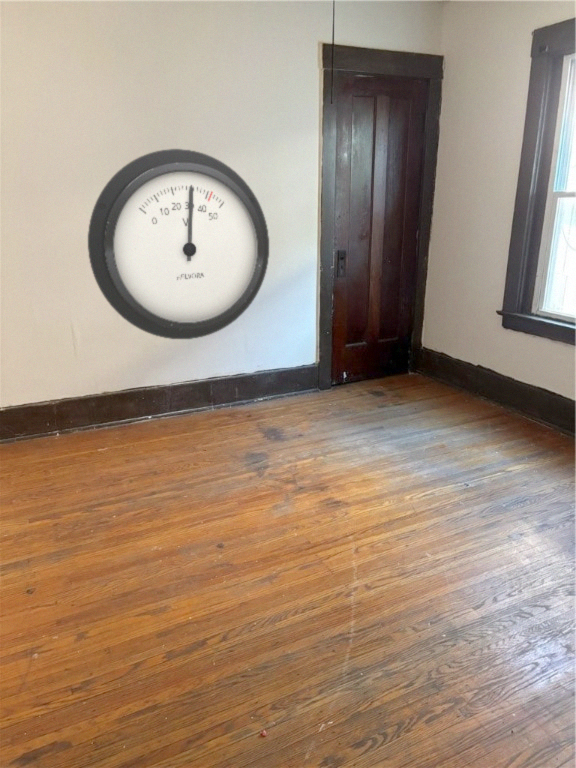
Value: 30 V
